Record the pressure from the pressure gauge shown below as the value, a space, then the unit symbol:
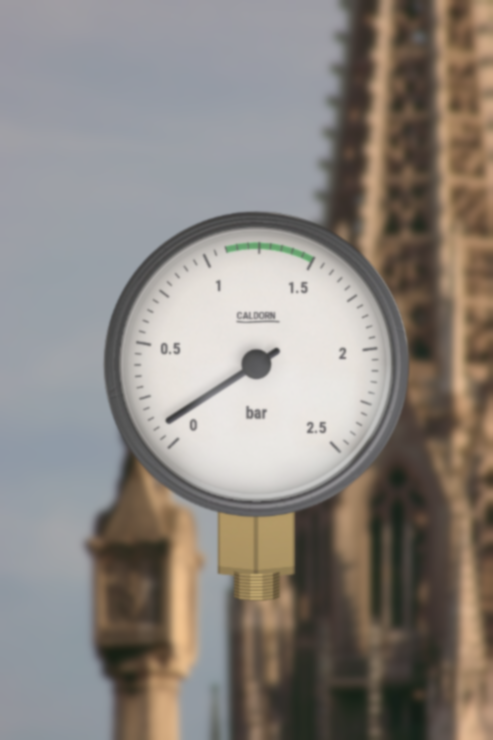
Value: 0.1 bar
